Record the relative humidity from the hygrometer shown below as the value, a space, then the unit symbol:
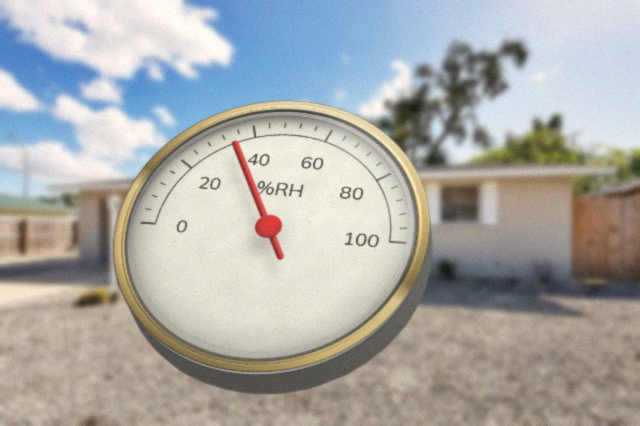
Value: 34 %
